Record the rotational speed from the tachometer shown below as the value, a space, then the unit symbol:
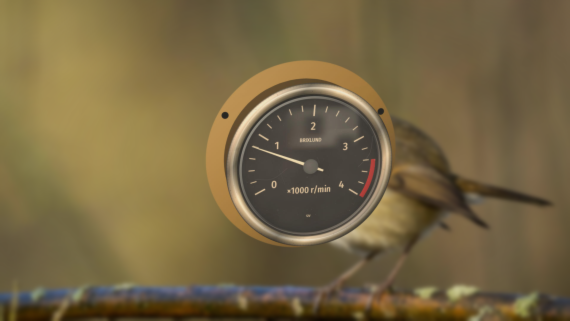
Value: 800 rpm
